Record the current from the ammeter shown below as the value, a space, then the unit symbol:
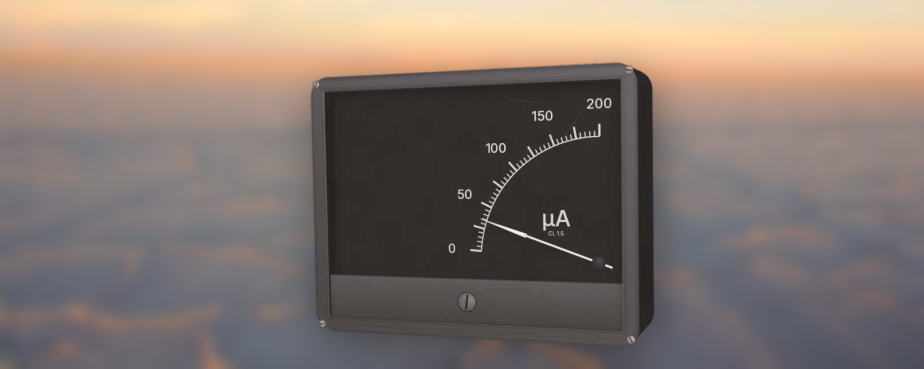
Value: 35 µA
